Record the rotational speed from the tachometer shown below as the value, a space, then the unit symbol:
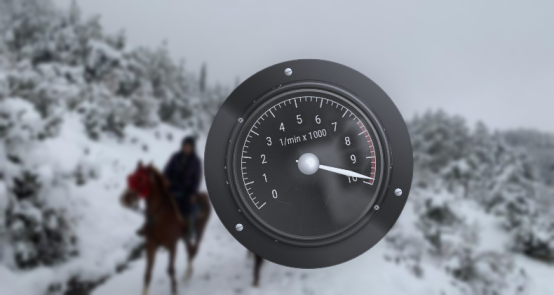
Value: 9800 rpm
